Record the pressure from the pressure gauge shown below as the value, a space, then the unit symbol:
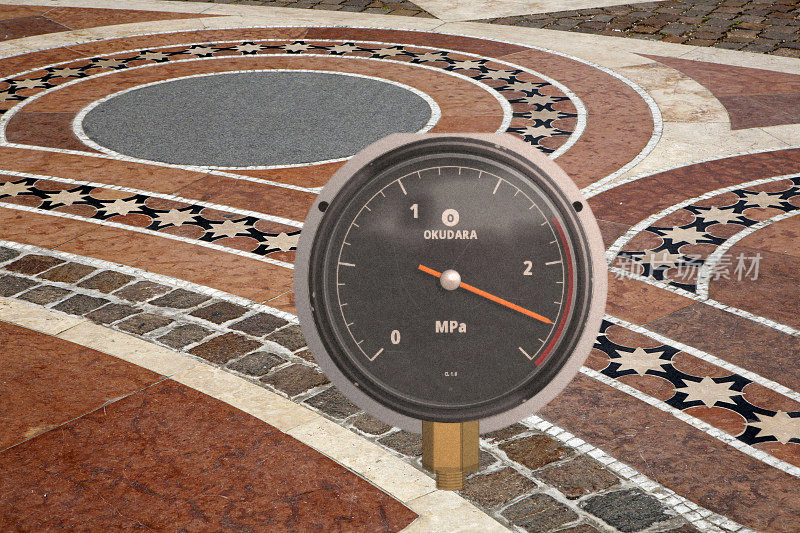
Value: 2.3 MPa
